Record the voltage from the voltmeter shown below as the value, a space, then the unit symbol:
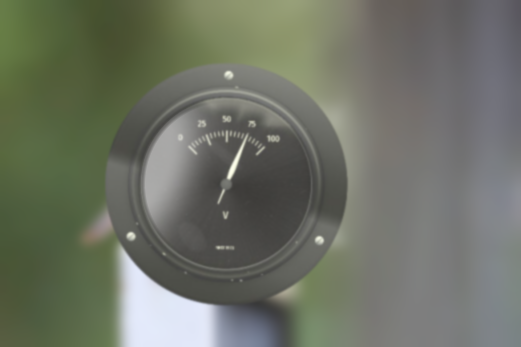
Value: 75 V
